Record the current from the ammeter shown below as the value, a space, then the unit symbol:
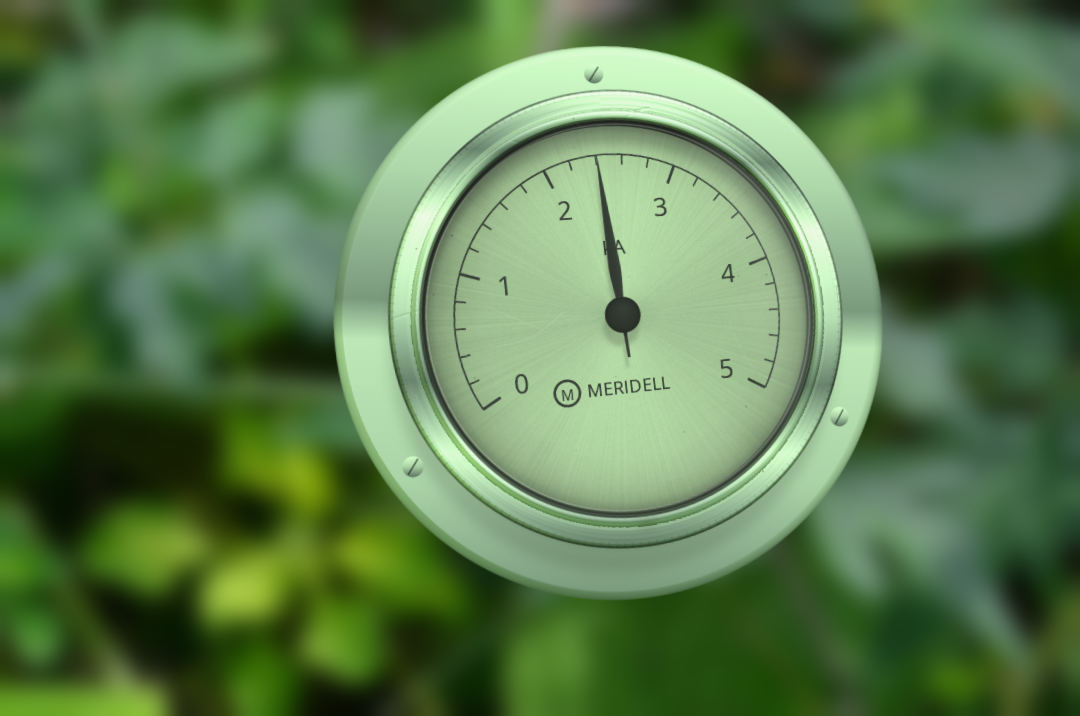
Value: 2.4 kA
